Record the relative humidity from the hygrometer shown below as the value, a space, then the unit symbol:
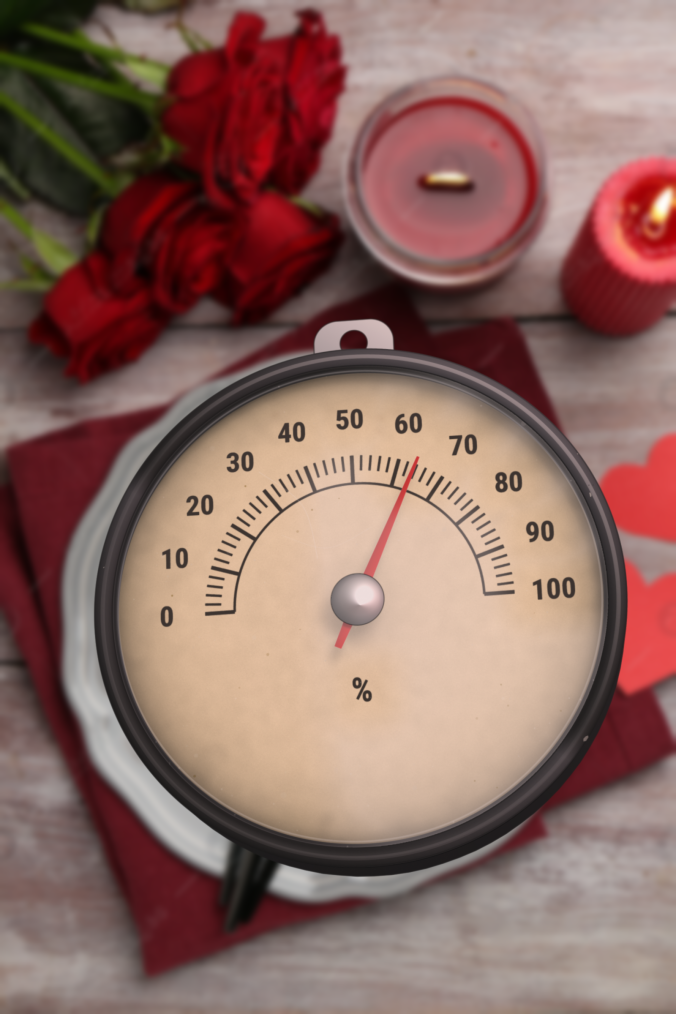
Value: 64 %
